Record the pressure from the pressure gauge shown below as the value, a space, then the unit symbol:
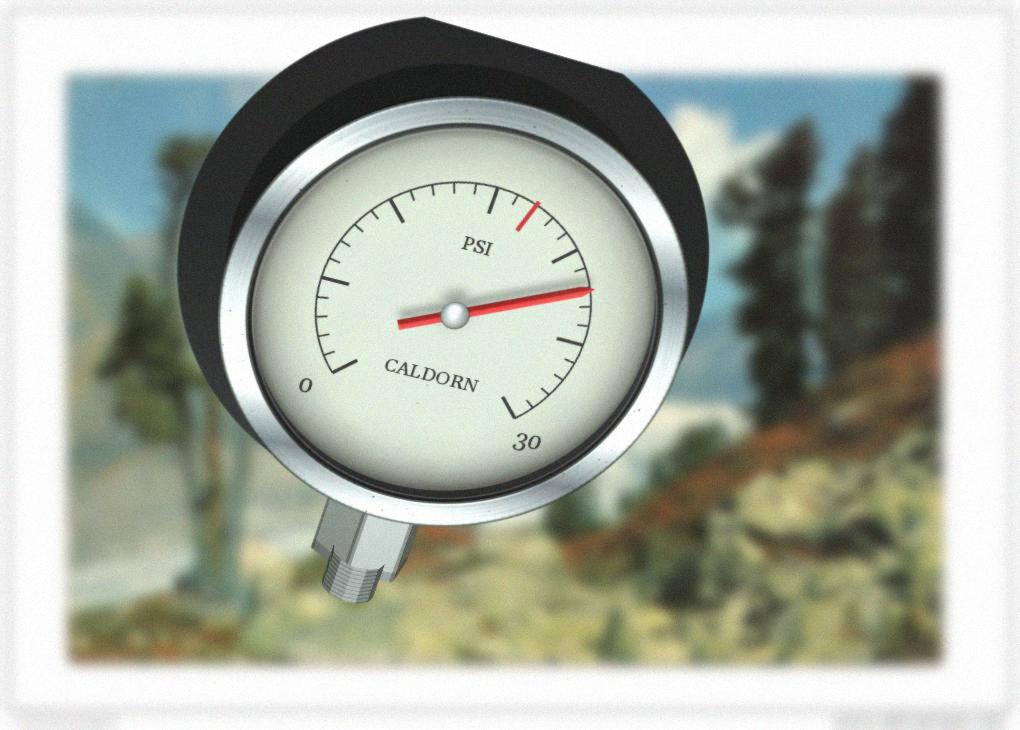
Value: 22 psi
